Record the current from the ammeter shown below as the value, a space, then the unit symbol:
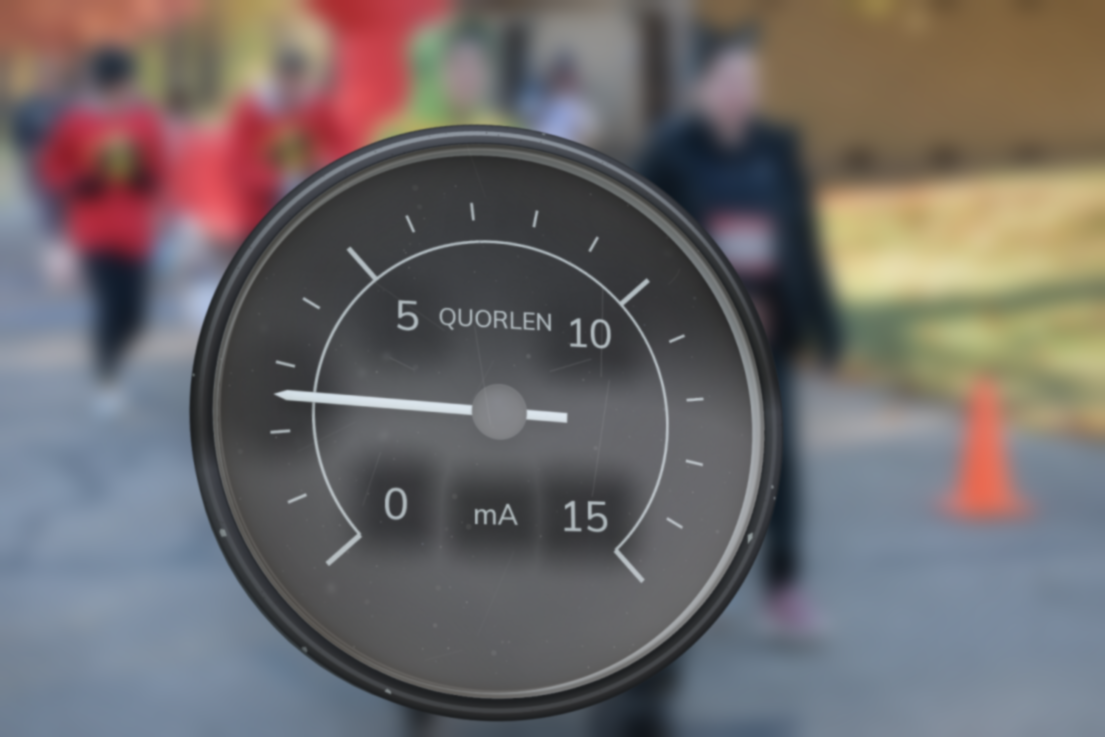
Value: 2.5 mA
